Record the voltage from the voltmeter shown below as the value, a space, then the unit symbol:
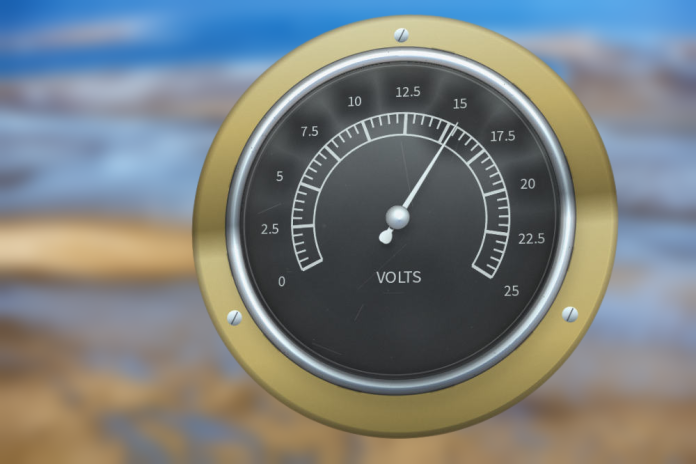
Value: 15.5 V
